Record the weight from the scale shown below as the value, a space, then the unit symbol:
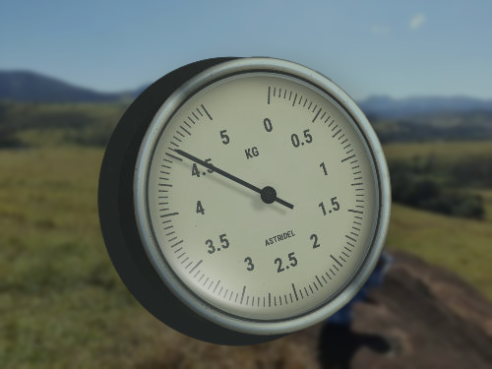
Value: 4.55 kg
